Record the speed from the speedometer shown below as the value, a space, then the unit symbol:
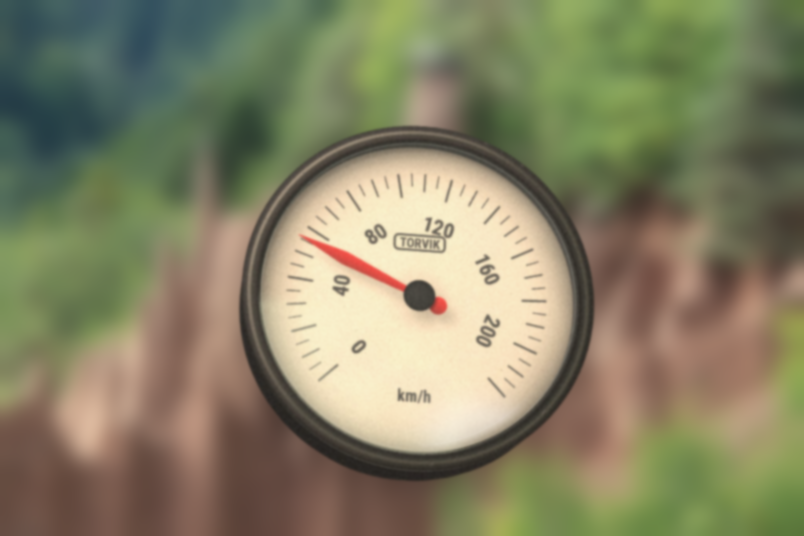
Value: 55 km/h
